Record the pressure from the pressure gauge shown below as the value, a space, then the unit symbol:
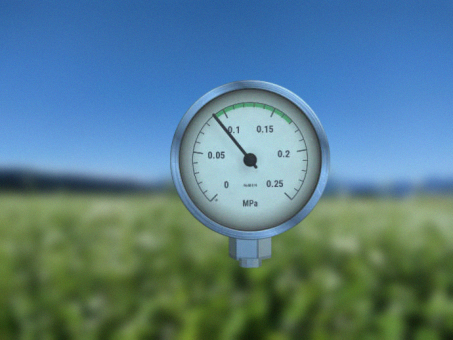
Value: 0.09 MPa
